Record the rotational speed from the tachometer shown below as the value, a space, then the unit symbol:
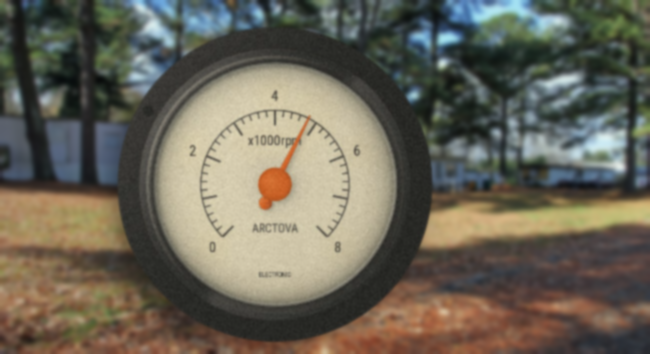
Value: 4800 rpm
